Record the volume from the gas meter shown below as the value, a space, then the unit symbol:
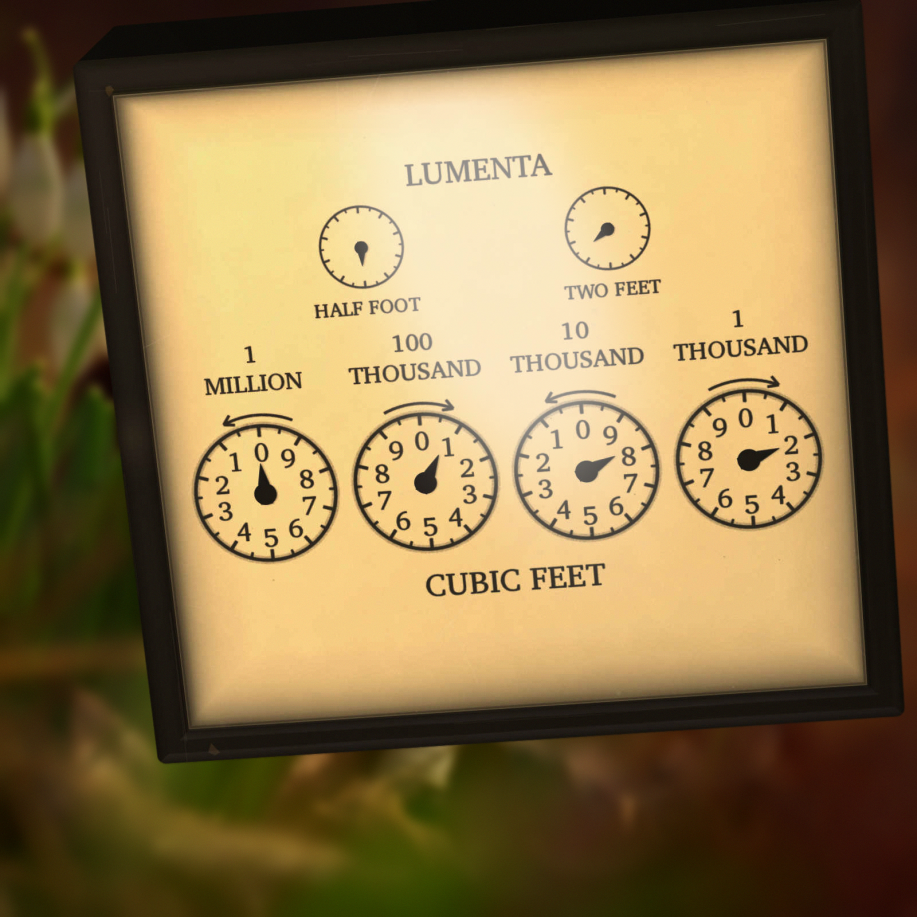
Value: 8200 ft³
